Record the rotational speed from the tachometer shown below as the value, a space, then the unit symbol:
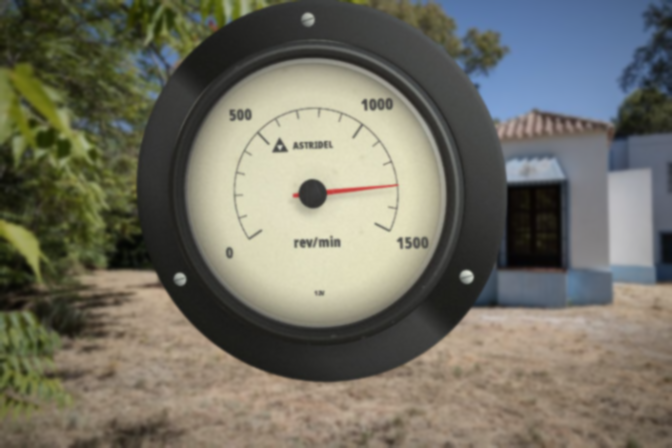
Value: 1300 rpm
